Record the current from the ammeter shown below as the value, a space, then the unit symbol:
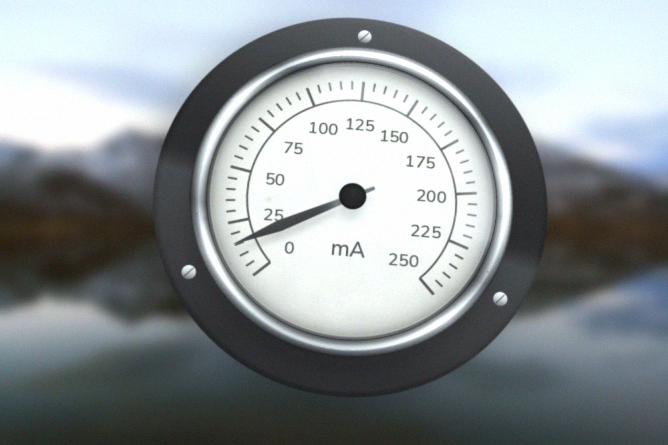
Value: 15 mA
